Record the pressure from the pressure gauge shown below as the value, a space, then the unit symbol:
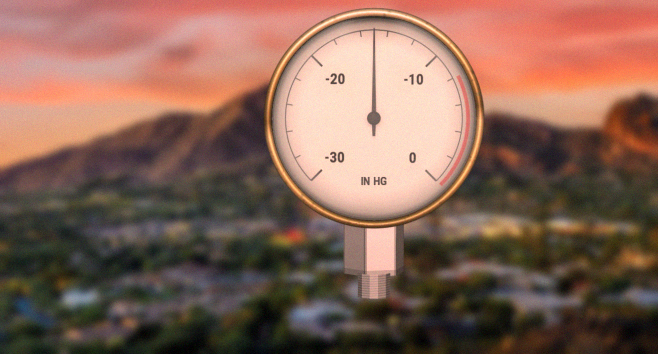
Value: -15 inHg
